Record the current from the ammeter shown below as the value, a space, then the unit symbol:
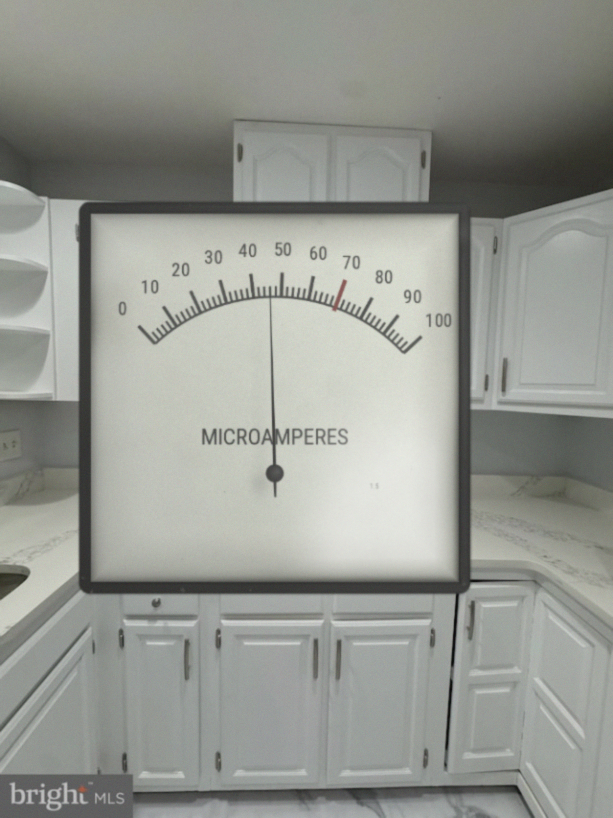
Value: 46 µA
